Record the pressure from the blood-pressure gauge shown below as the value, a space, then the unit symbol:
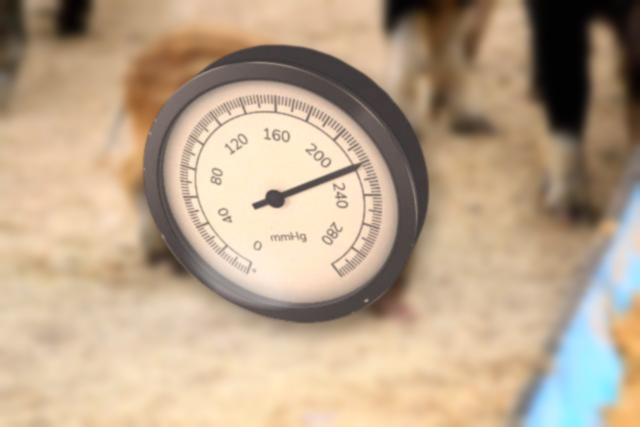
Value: 220 mmHg
